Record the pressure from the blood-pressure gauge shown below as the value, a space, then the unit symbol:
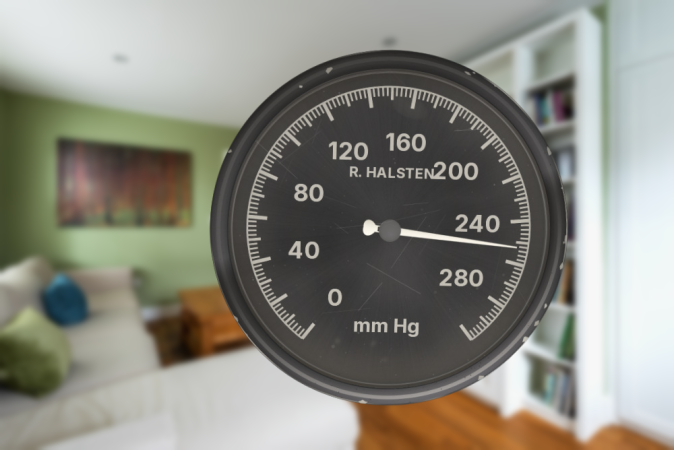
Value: 252 mmHg
